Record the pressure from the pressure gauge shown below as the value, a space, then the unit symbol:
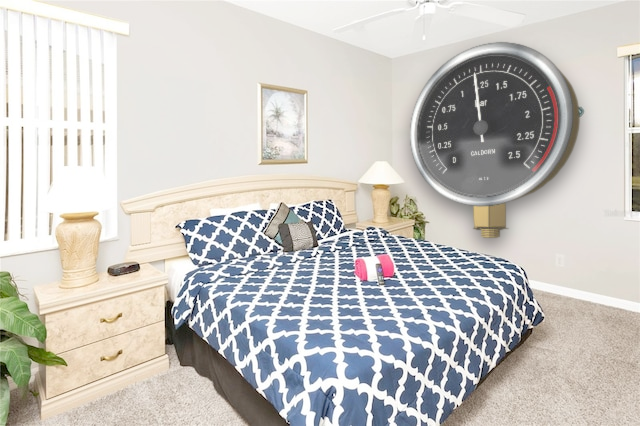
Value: 1.2 bar
